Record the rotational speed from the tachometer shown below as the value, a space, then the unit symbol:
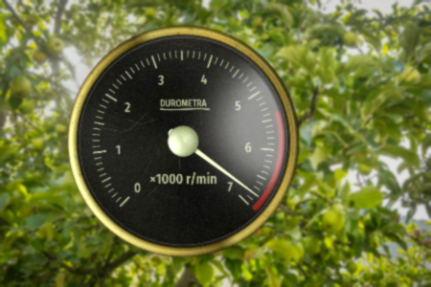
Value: 6800 rpm
